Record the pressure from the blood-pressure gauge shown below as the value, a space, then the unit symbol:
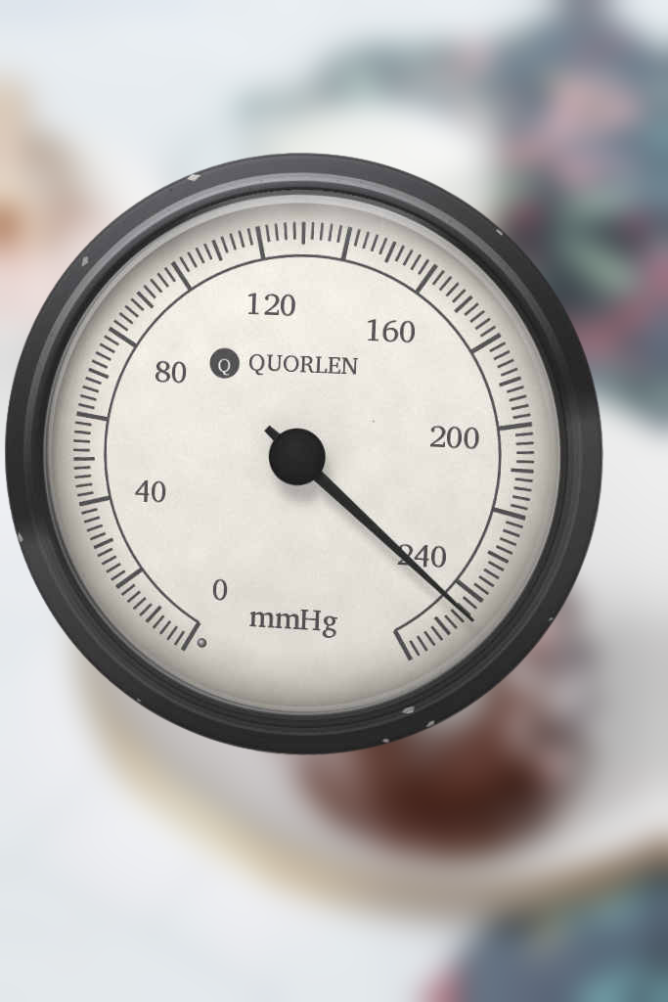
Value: 244 mmHg
